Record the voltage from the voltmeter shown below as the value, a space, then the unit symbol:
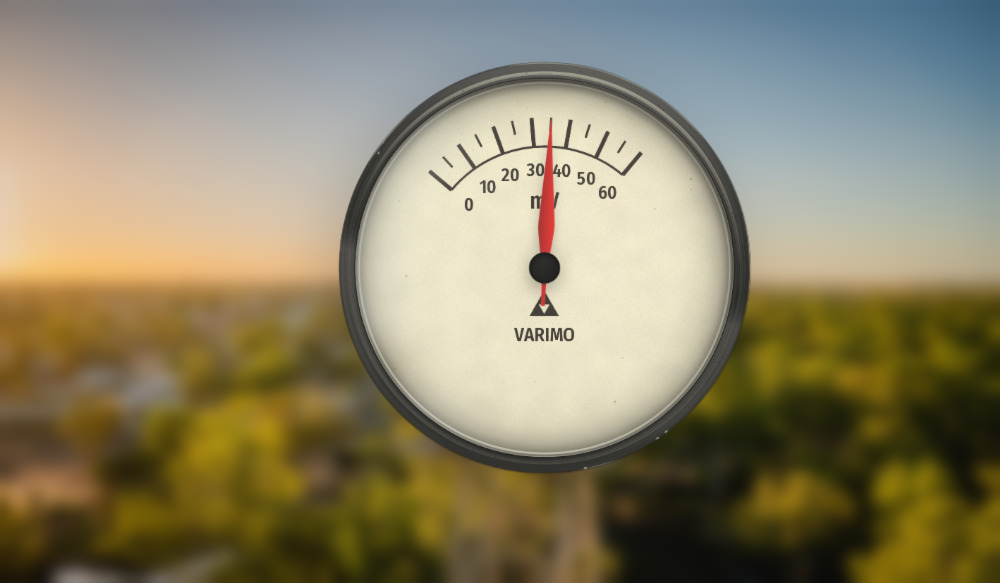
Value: 35 mV
